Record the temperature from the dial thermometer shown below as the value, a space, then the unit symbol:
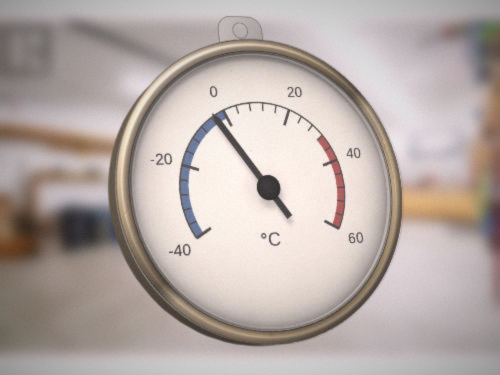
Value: -4 °C
